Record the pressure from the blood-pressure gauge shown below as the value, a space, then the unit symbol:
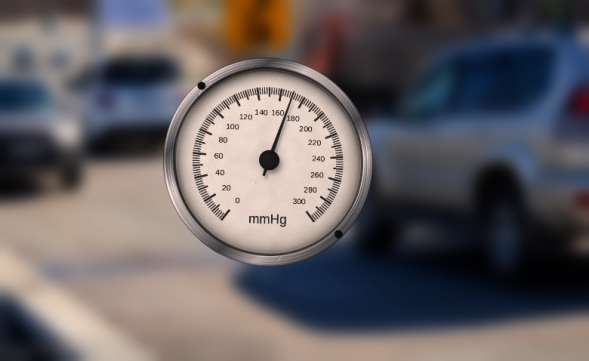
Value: 170 mmHg
